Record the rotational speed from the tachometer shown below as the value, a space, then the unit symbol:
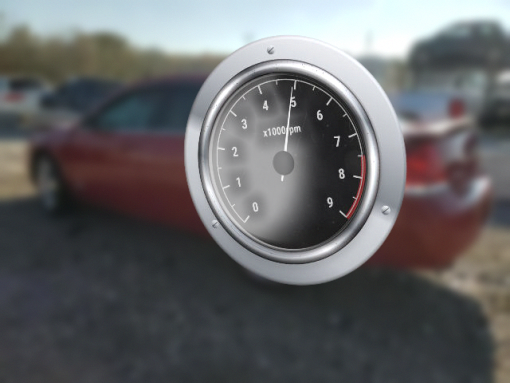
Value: 5000 rpm
